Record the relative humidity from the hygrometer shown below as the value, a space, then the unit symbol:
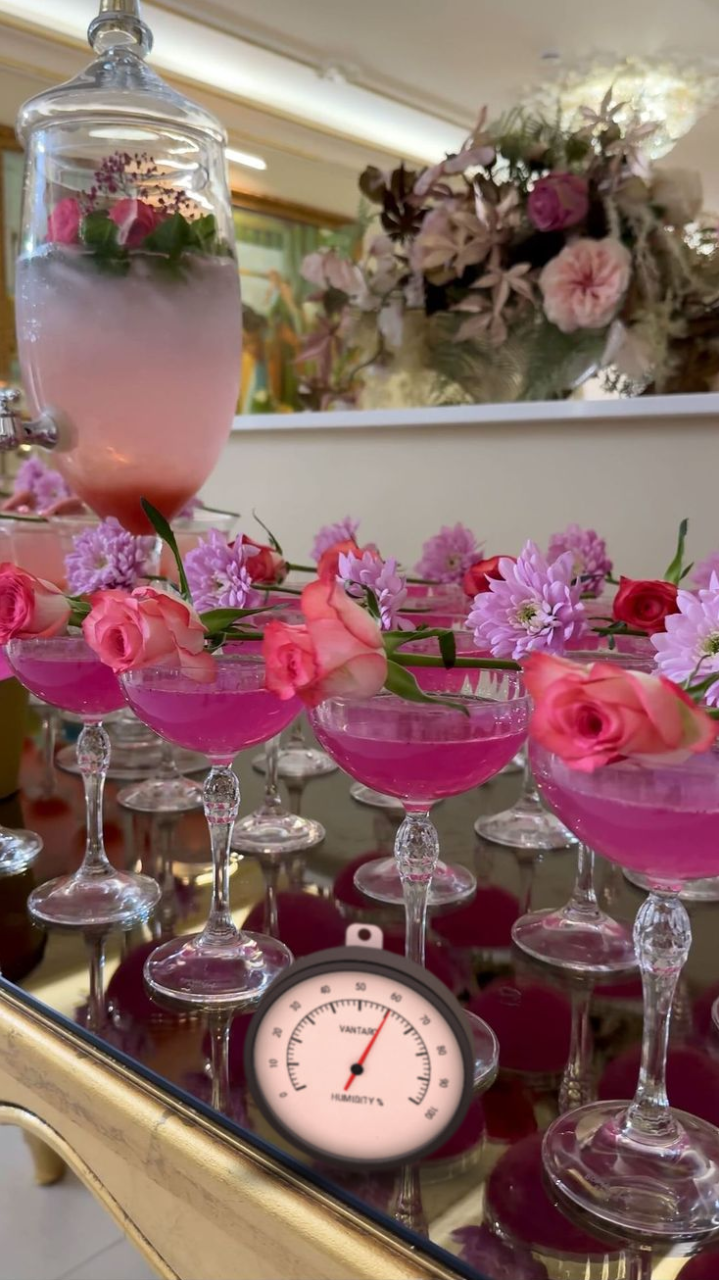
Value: 60 %
